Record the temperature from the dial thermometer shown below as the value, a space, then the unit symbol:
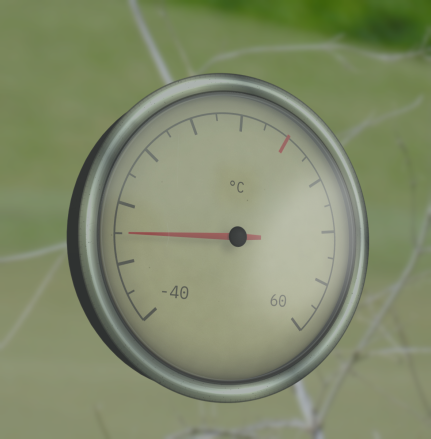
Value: -25 °C
